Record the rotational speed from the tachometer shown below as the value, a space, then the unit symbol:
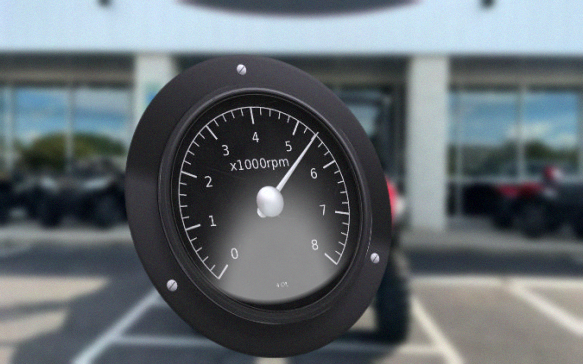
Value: 5400 rpm
